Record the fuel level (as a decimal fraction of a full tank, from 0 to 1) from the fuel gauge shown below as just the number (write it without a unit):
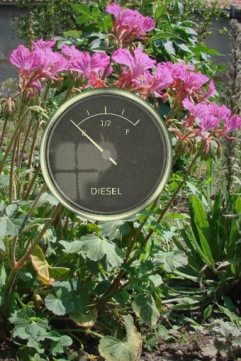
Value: 0
